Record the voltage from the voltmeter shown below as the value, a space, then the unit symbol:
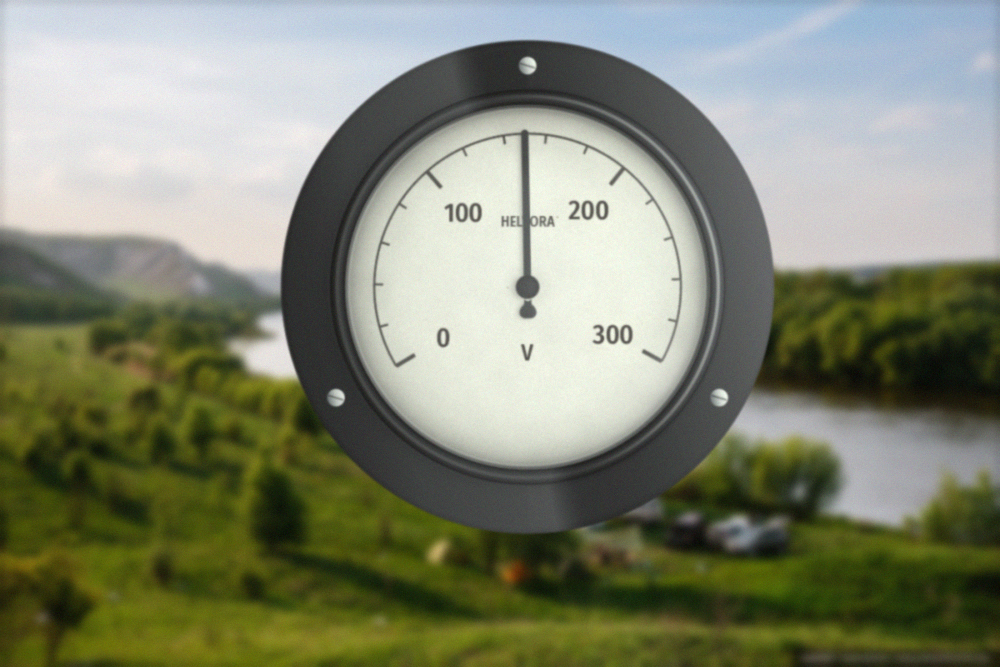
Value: 150 V
